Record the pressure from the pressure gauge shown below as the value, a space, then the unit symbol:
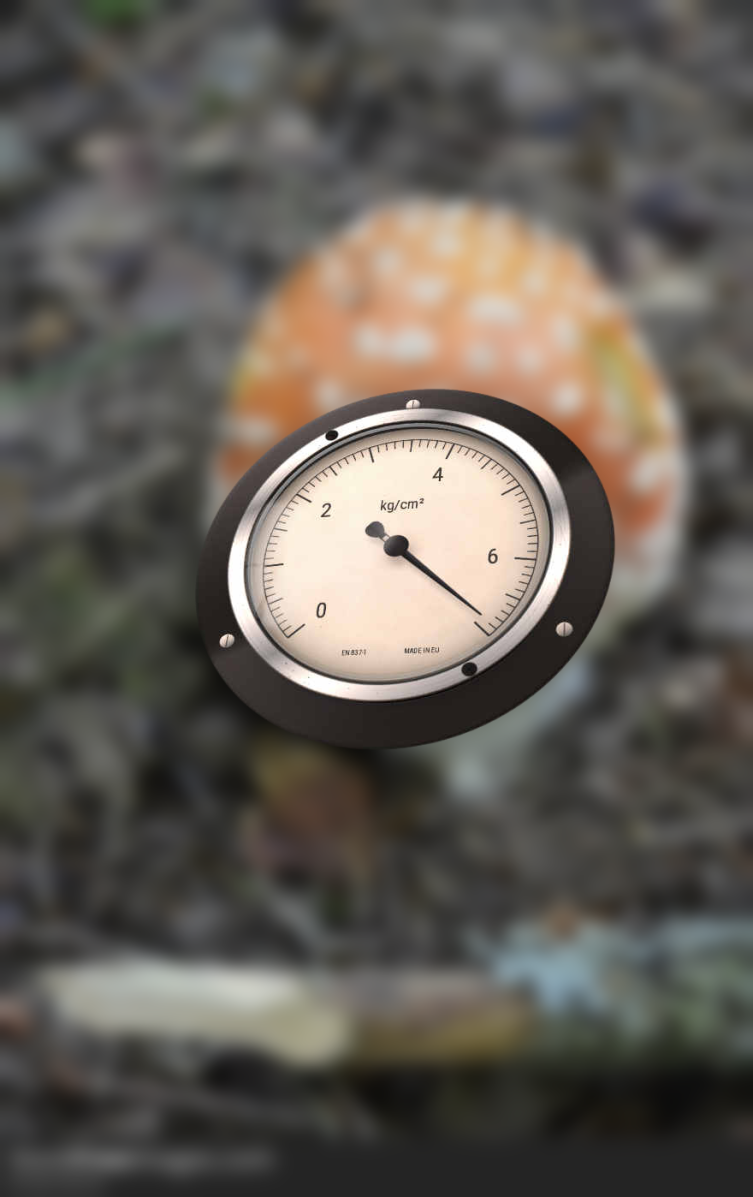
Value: 6.9 kg/cm²
